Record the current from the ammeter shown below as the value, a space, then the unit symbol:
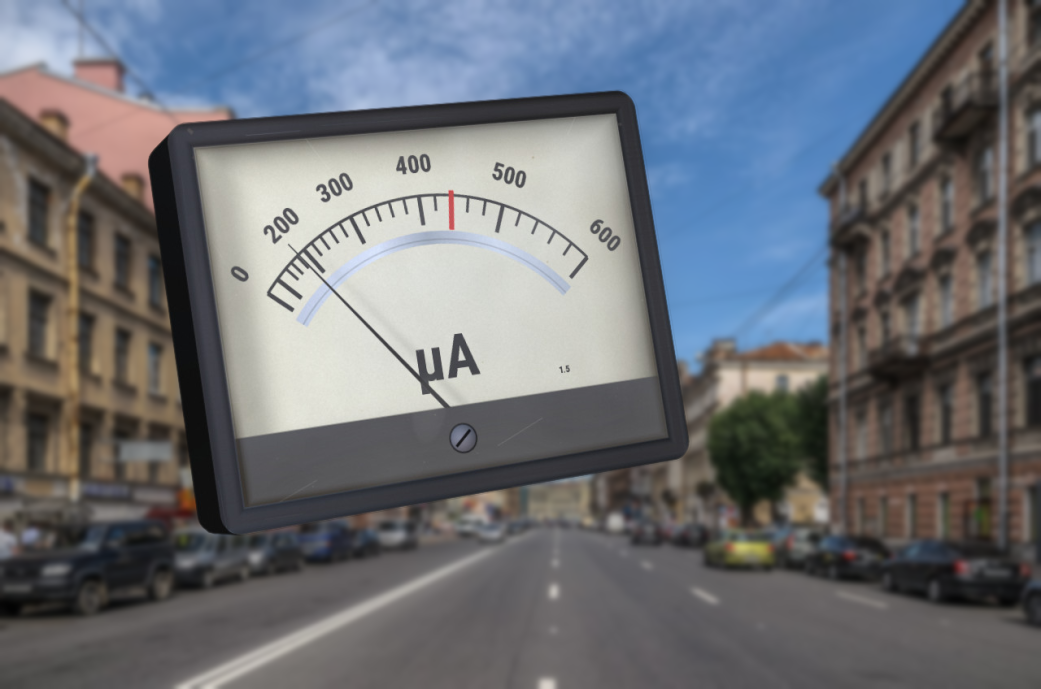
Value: 180 µA
